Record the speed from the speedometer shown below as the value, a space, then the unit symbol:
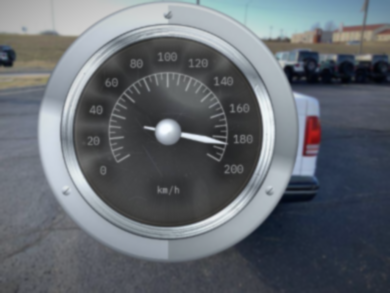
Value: 185 km/h
